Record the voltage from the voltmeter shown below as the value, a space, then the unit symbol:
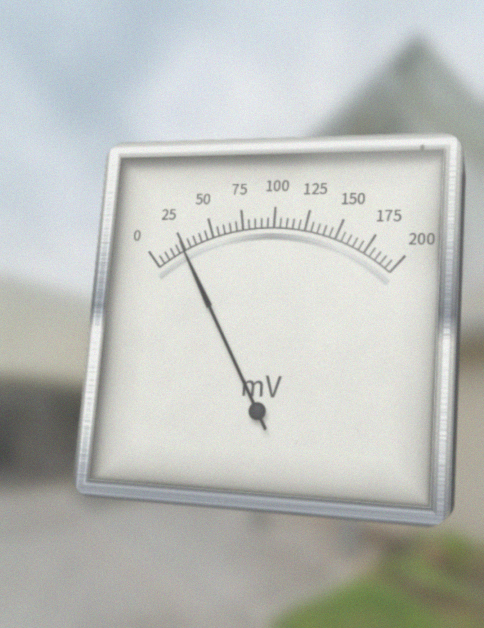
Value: 25 mV
